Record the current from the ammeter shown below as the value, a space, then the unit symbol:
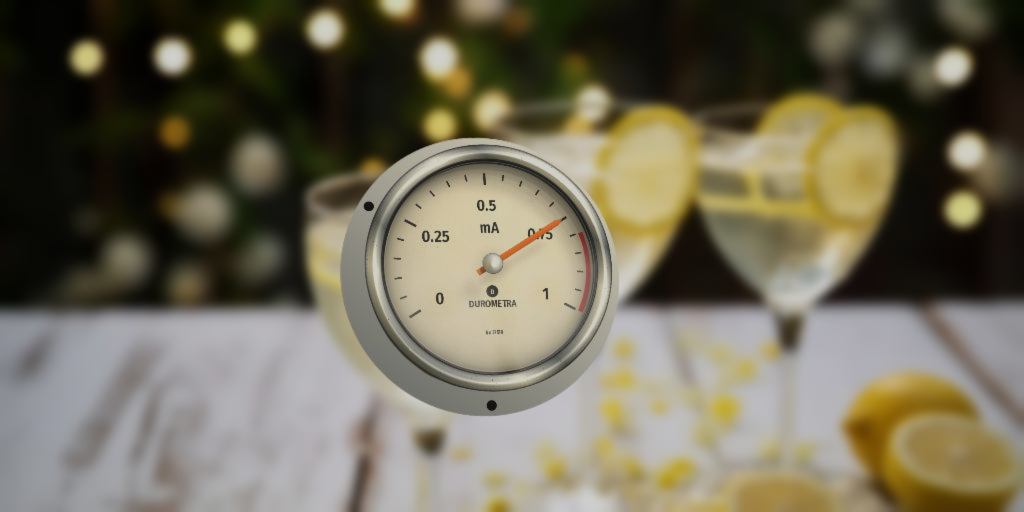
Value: 0.75 mA
